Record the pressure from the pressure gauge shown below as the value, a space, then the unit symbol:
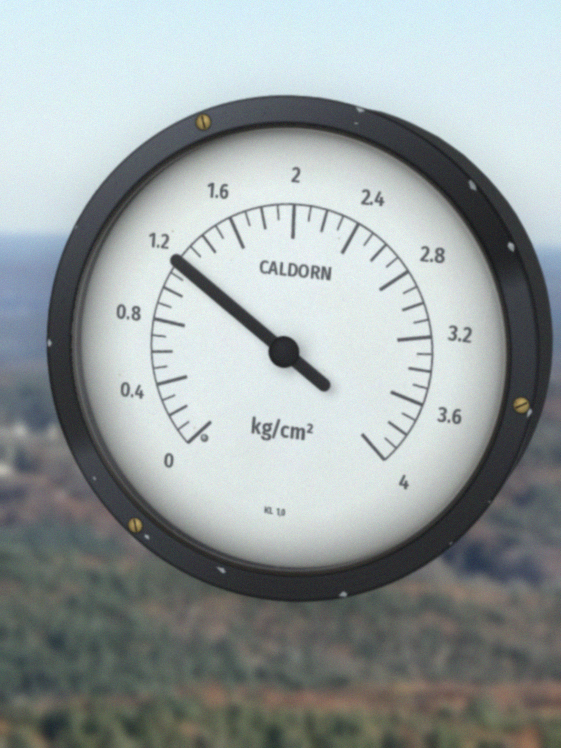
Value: 1.2 kg/cm²
